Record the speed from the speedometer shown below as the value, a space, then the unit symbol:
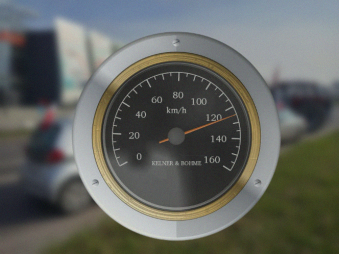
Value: 125 km/h
